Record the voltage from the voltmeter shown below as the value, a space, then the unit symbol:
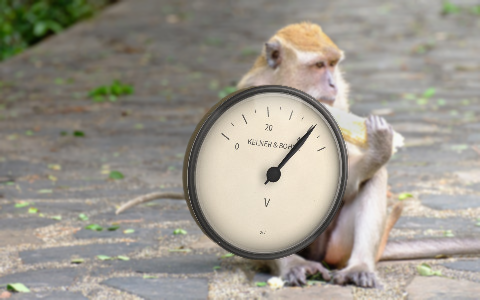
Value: 40 V
